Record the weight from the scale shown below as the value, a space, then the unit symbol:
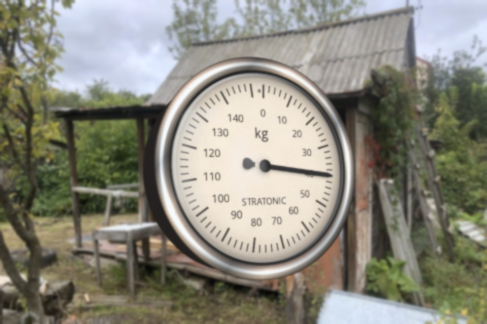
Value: 40 kg
